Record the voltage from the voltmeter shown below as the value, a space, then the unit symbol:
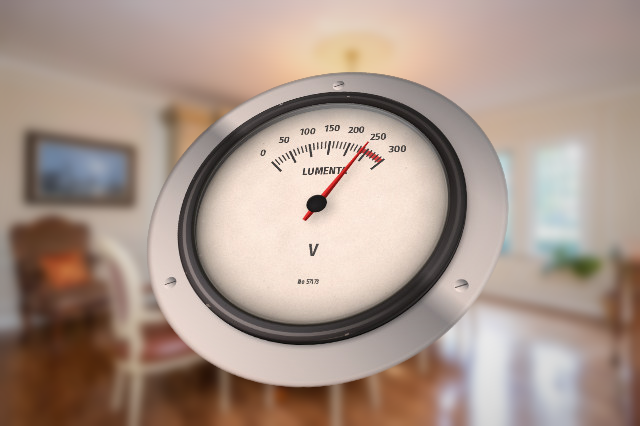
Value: 250 V
